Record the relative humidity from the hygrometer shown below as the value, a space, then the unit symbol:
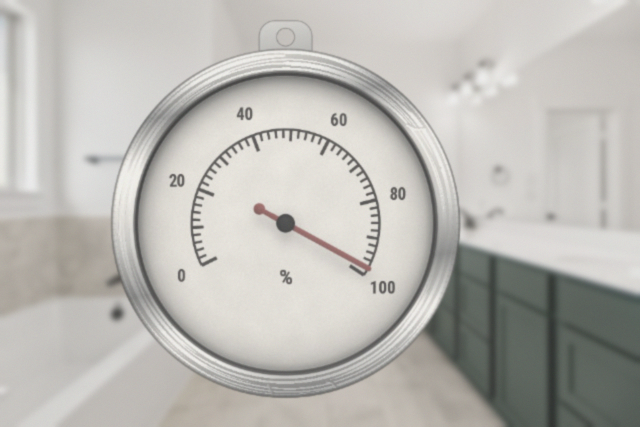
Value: 98 %
